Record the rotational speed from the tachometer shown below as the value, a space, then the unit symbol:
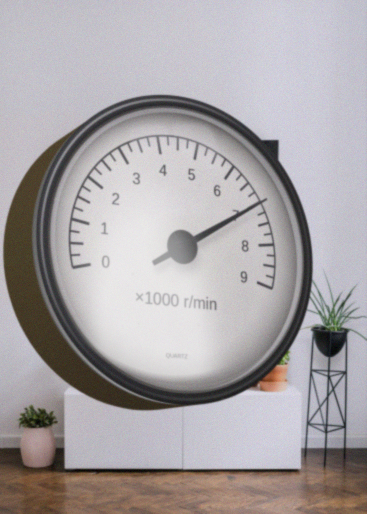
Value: 7000 rpm
